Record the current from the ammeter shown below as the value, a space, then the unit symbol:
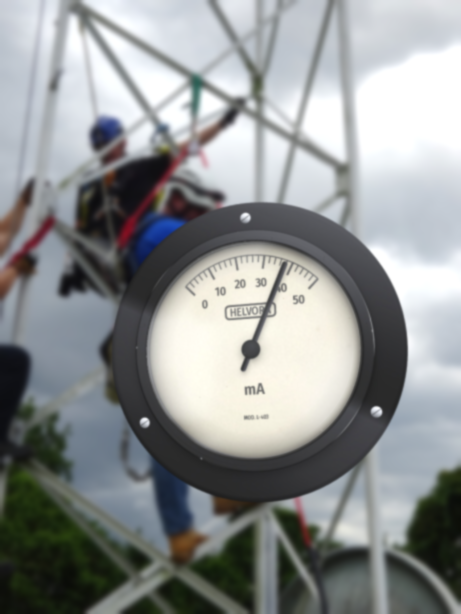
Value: 38 mA
